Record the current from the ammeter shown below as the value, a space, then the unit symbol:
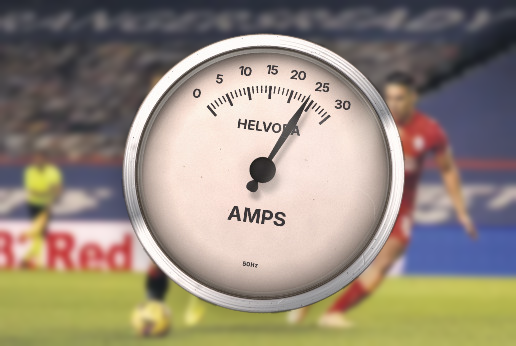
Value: 24 A
